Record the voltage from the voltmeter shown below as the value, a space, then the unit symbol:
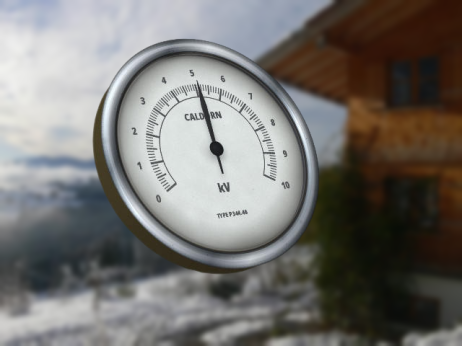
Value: 5 kV
